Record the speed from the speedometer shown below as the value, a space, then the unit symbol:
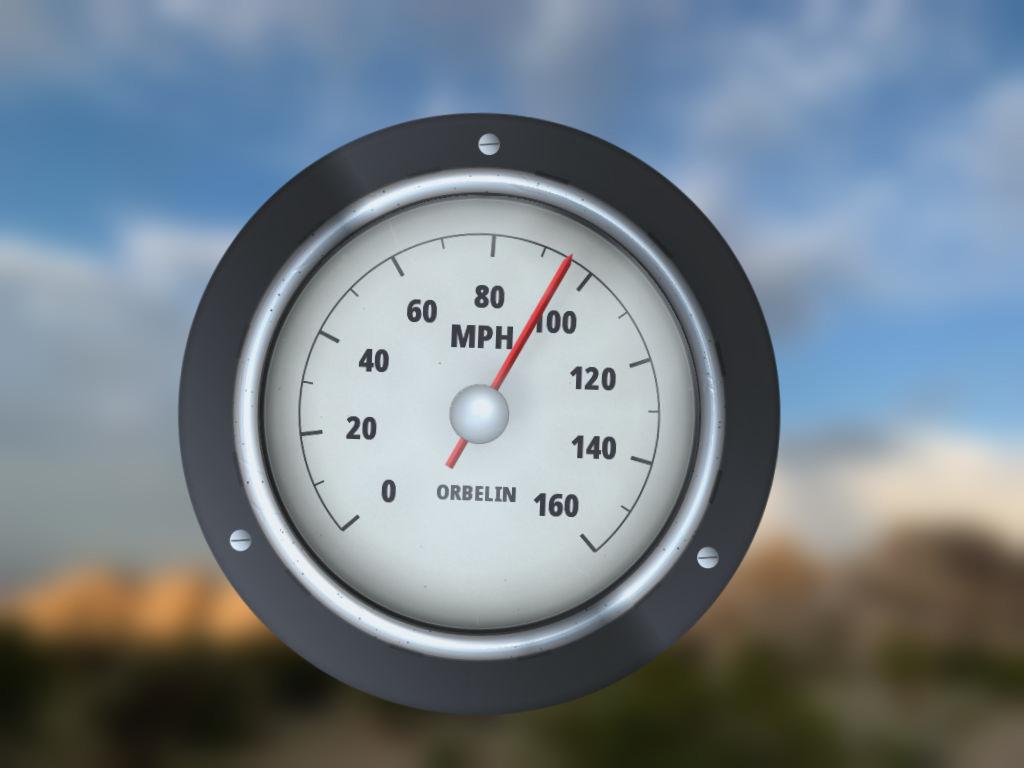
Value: 95 mph
